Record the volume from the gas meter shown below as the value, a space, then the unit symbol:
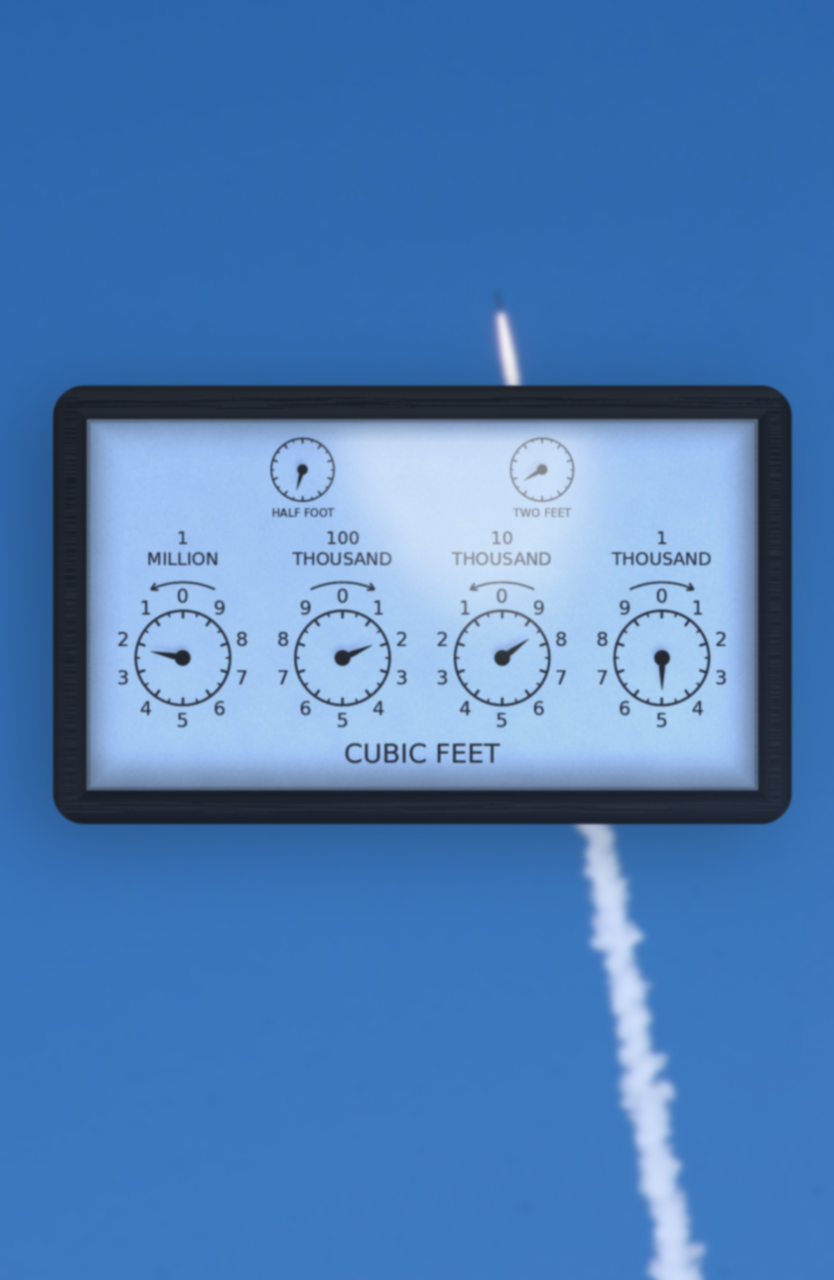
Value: 218500 ft³
